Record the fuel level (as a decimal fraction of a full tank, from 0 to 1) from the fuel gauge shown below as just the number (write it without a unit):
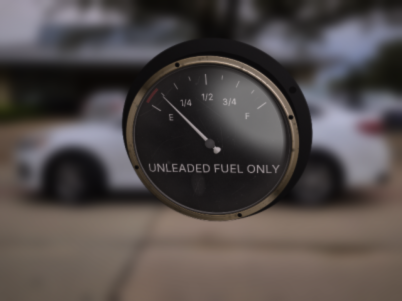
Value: 0.125
